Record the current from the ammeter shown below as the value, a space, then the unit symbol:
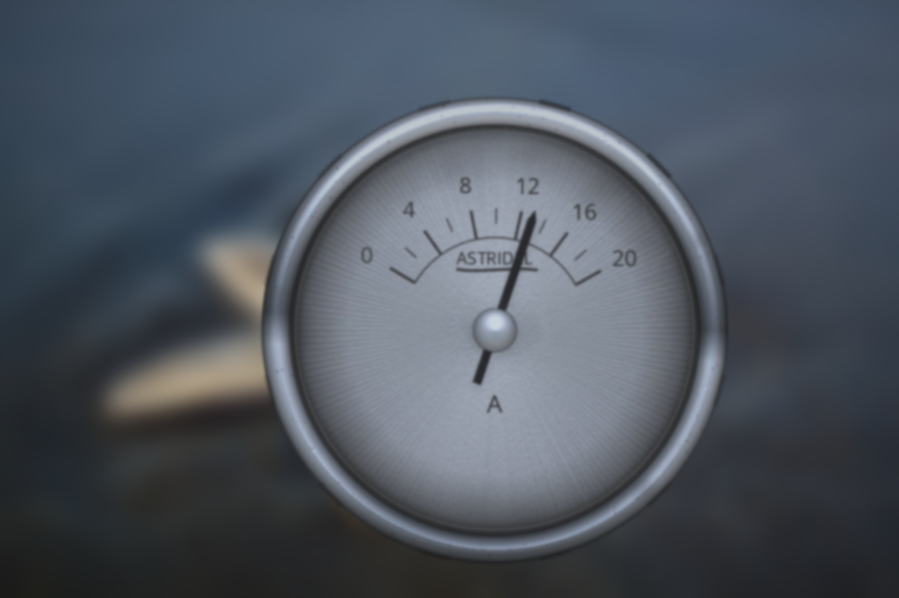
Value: 13 A
